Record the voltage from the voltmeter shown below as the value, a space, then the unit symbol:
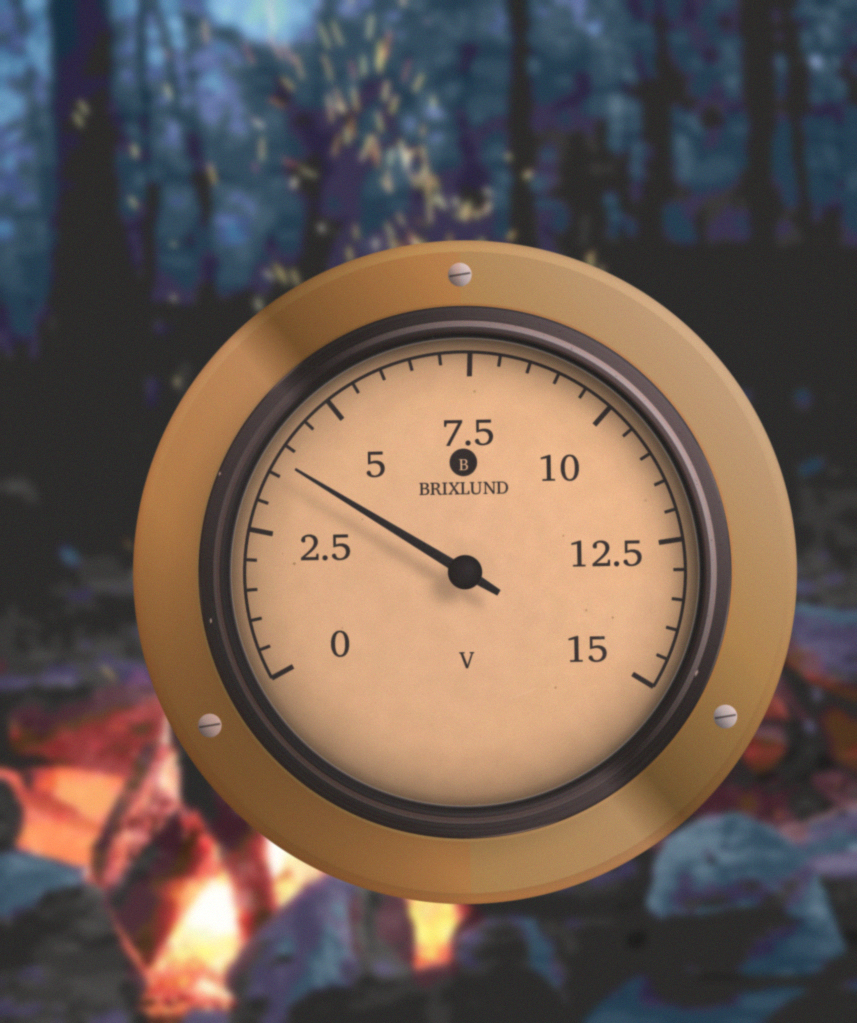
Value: 3.75 V
